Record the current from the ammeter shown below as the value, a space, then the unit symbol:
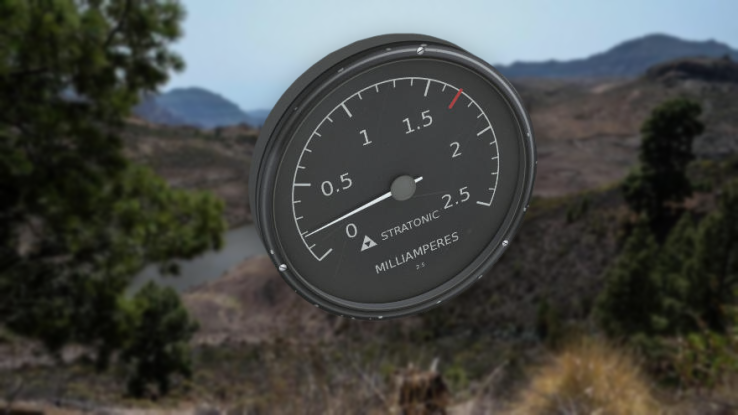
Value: 0.2 mA
